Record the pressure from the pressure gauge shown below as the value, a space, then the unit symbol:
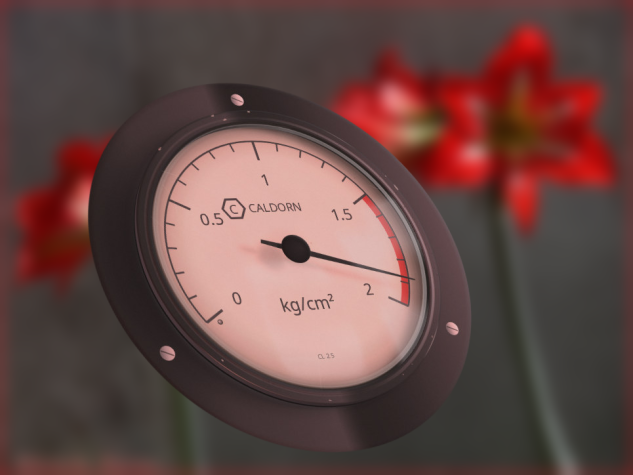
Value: 1.9 kg/cm²
